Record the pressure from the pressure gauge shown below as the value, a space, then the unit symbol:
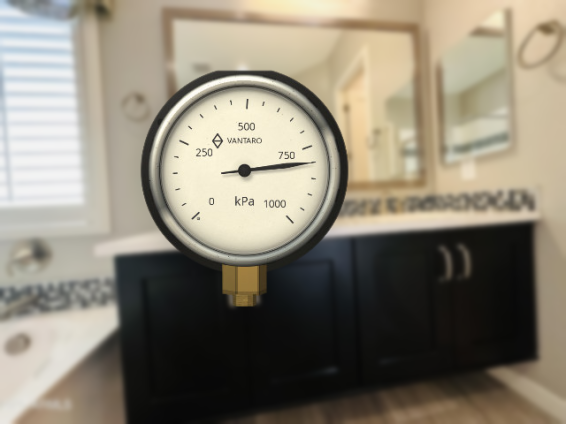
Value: 800 kPa
